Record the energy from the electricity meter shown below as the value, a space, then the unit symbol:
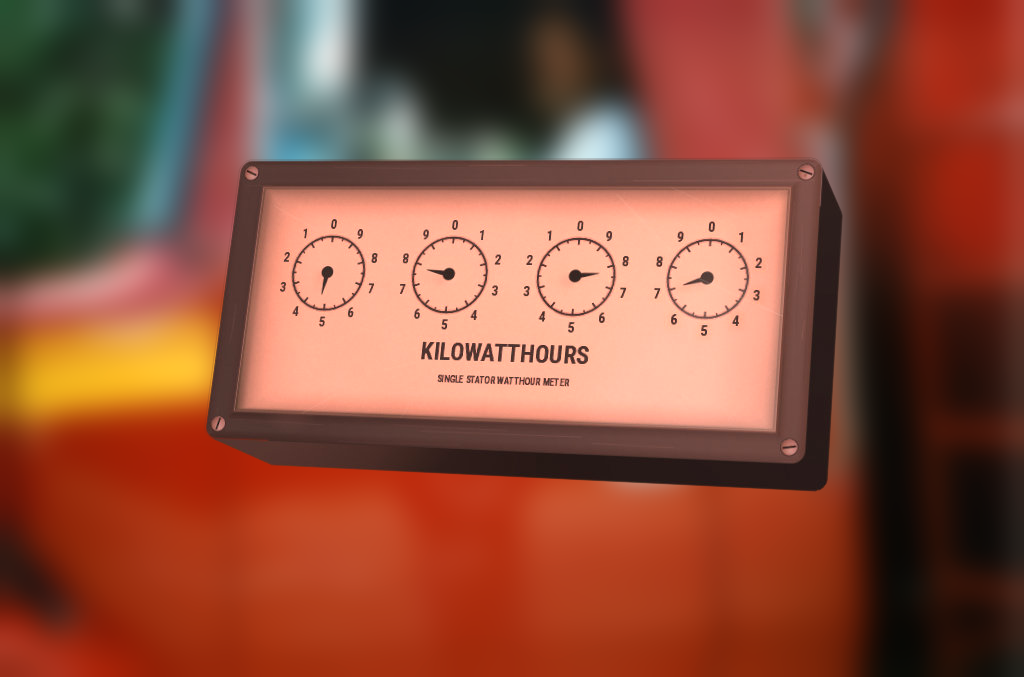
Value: 4777 kWh
